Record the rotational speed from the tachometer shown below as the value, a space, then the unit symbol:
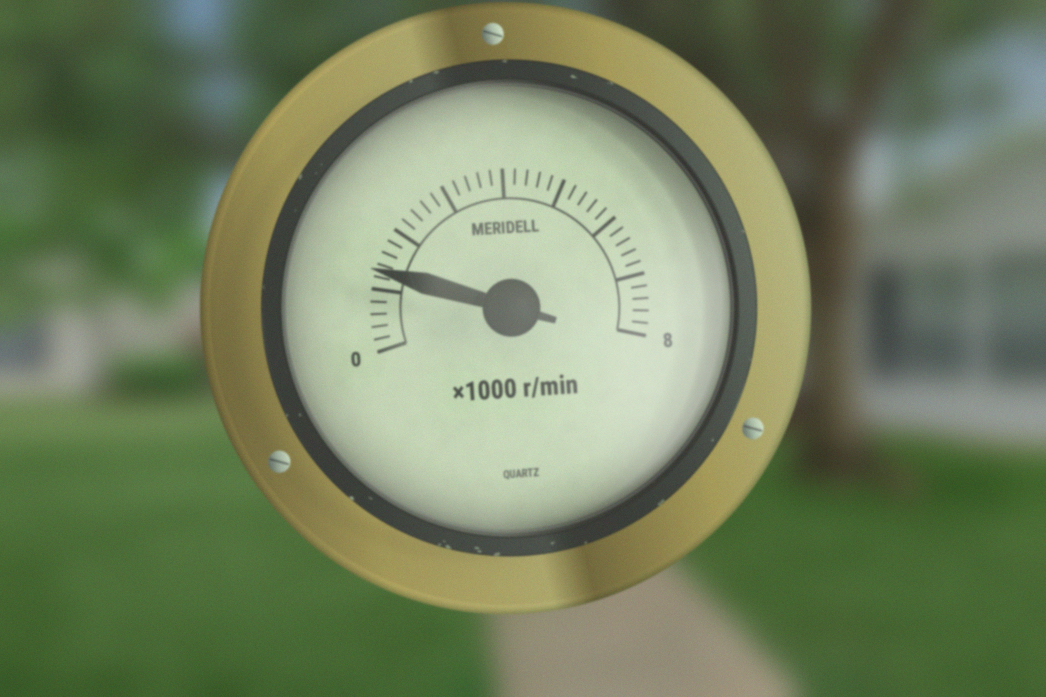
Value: 1300 rpm
